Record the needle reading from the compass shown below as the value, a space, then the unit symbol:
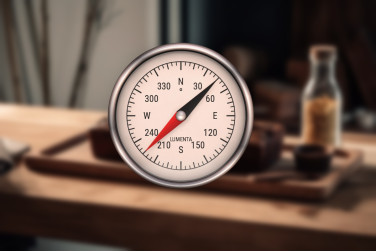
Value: 225 °
